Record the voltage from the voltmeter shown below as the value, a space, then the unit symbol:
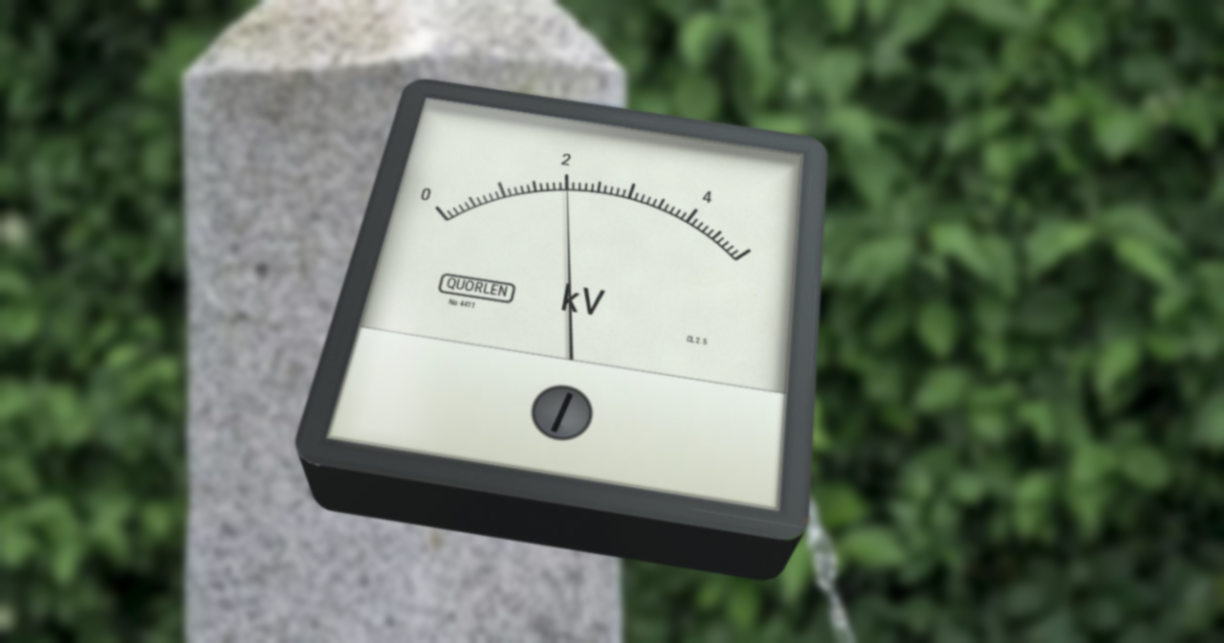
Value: 2 kV
